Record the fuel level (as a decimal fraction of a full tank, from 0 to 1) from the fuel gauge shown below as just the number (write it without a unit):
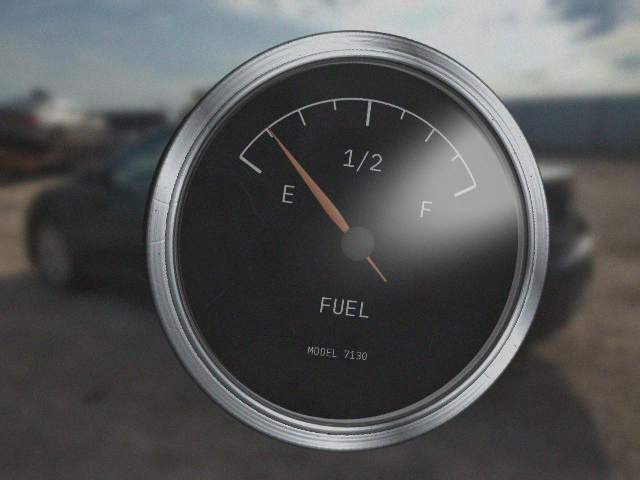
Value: 0.125
